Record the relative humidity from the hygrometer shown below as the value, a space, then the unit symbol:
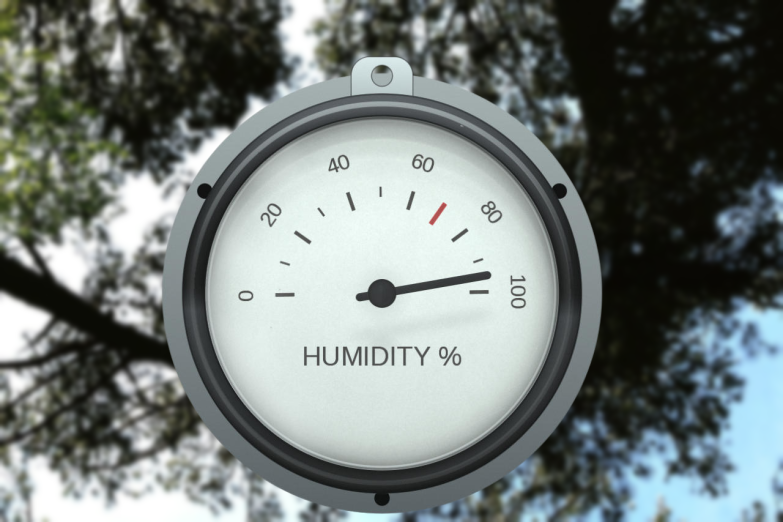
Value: 95 %
